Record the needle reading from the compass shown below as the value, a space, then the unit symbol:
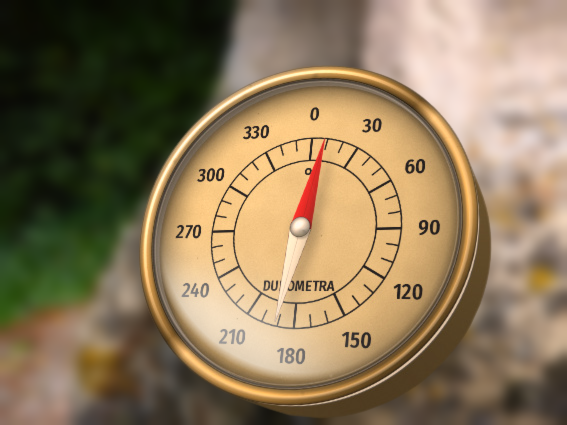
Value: 10 °
